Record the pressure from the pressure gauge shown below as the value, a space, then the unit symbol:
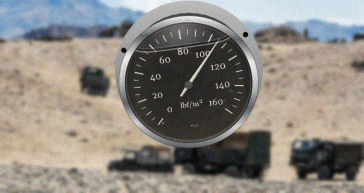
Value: 105 psi
